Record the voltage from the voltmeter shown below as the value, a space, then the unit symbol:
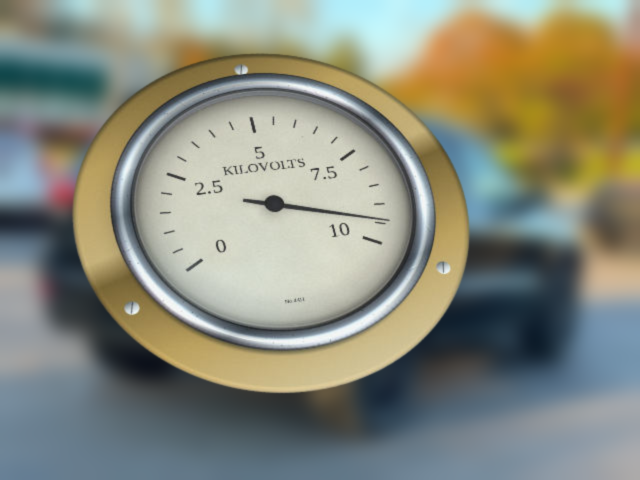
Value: 9.5 kV
